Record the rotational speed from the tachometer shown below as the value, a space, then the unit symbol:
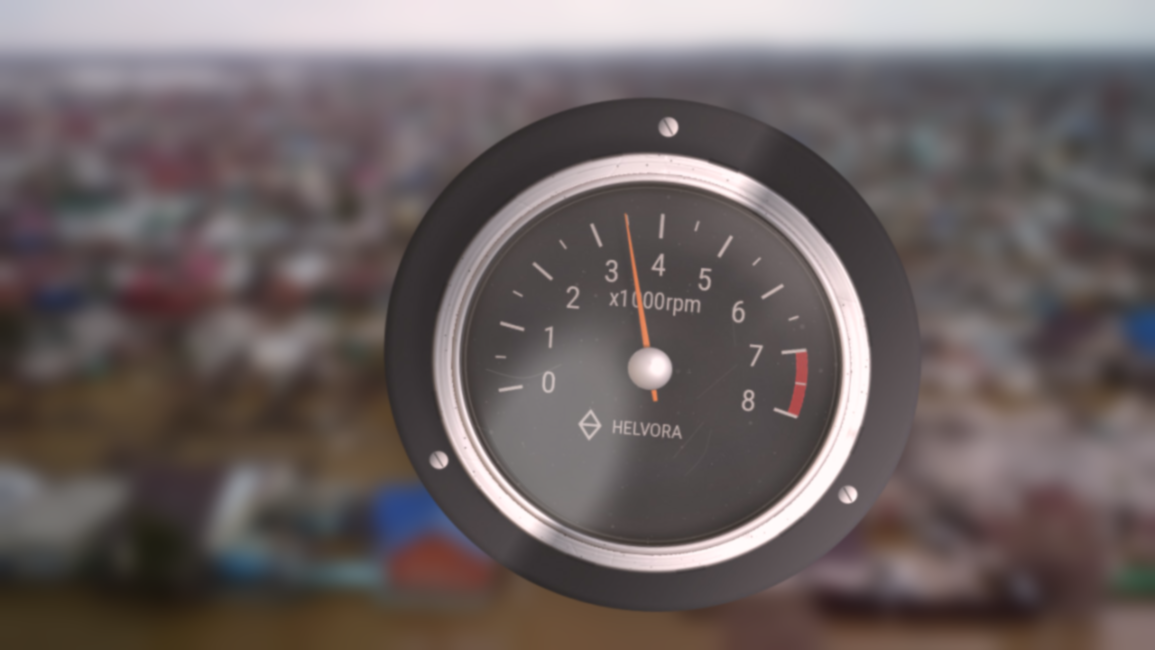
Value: 3500 rpm
